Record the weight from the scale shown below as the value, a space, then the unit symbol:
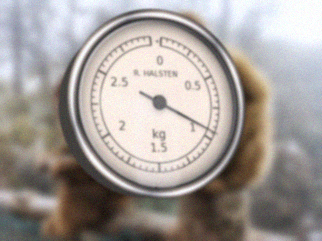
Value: 0.95 kg
